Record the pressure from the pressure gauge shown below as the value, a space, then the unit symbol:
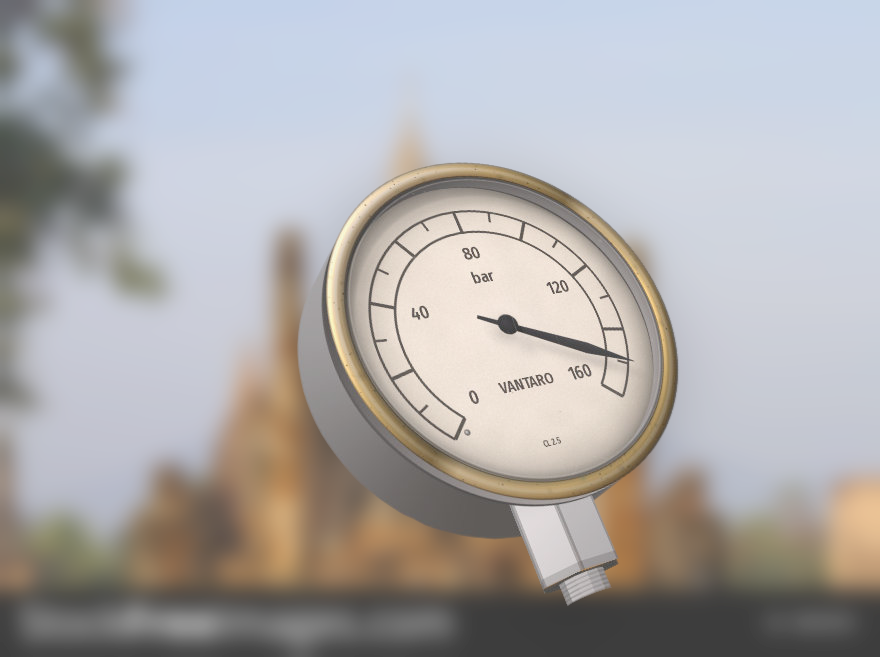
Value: 150 bar
